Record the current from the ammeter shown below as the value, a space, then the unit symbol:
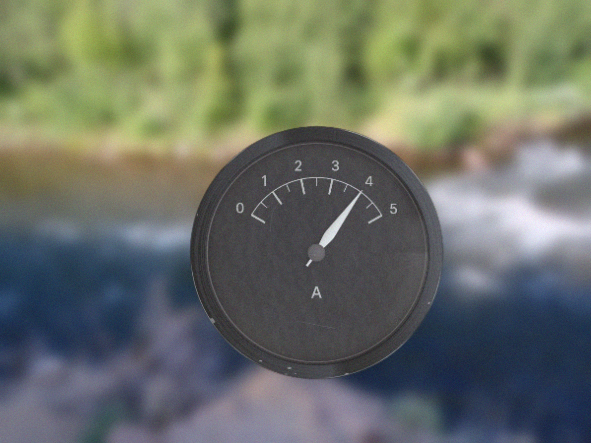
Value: 4 A
